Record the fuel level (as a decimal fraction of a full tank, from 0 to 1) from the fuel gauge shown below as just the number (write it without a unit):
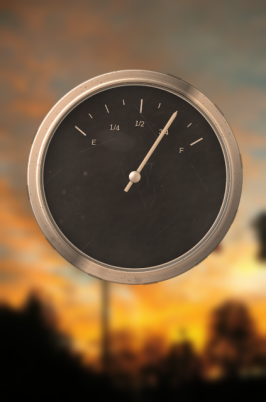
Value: 0.75
